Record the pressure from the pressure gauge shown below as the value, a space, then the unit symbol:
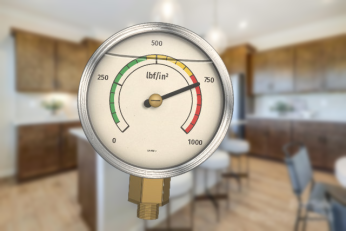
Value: 750 psi
